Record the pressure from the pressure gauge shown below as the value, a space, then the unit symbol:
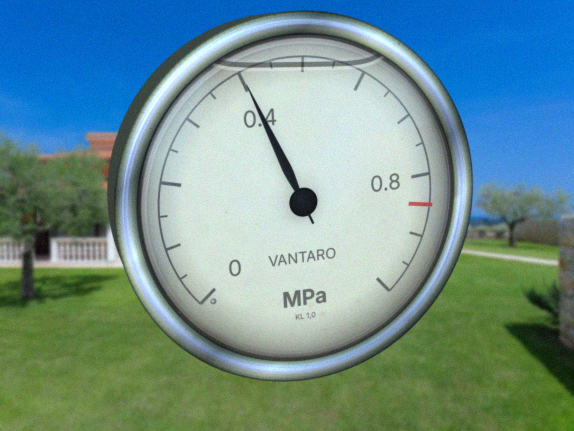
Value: 0.4 MPa
